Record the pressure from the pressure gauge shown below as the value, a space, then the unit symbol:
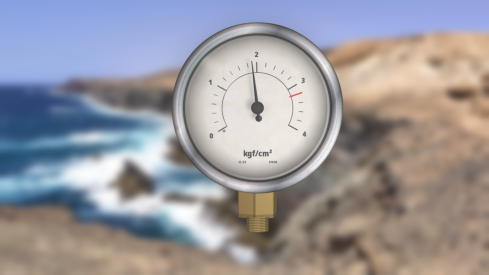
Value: 1.9 kg/cm²
